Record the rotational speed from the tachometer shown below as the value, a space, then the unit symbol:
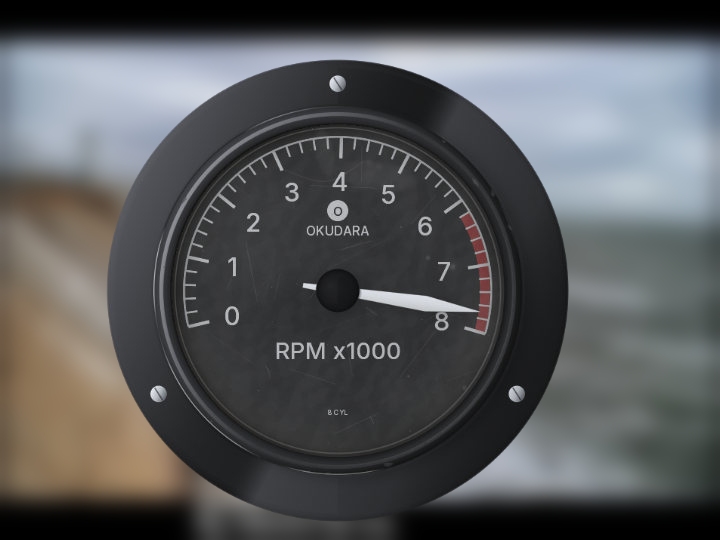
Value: 7700 rpm
